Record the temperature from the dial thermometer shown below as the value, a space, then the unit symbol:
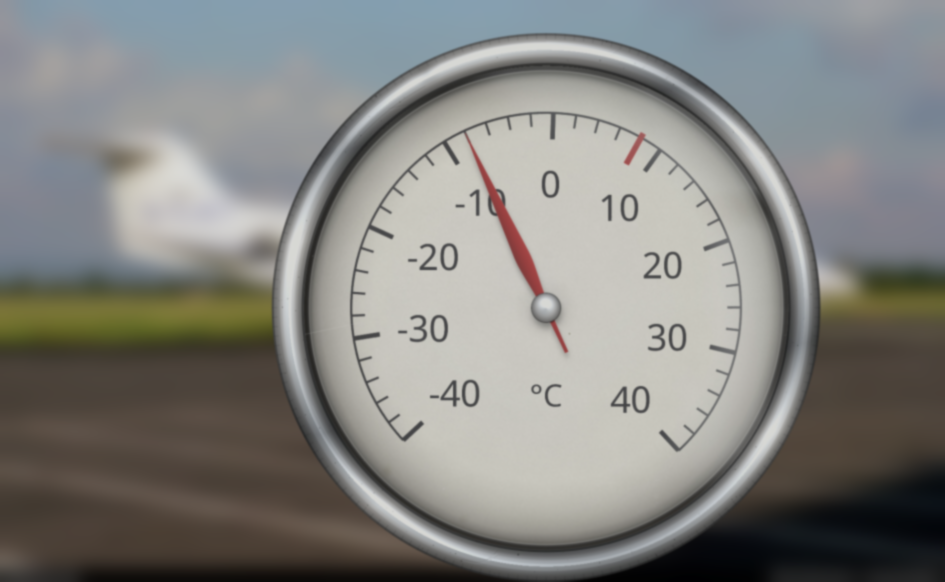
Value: -8 °C
